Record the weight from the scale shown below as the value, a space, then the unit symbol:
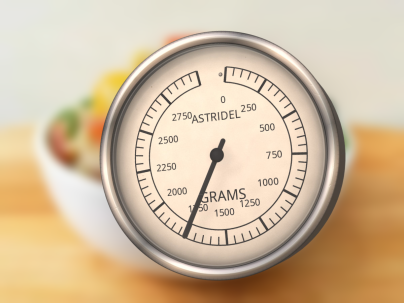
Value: 1750 g
